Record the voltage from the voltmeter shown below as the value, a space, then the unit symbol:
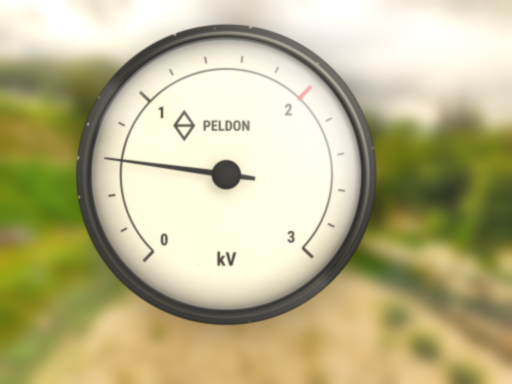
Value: 0.6 kV
